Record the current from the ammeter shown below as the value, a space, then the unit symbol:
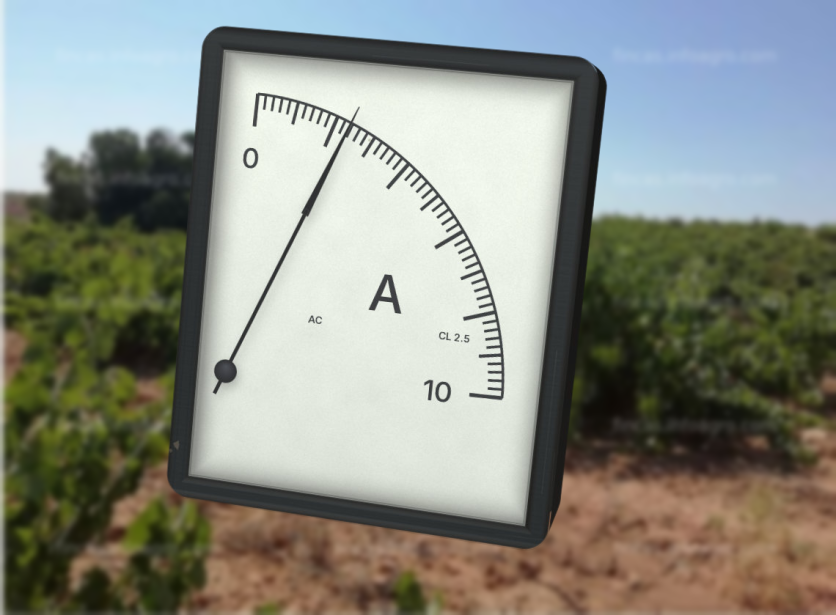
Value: 2.4 A
